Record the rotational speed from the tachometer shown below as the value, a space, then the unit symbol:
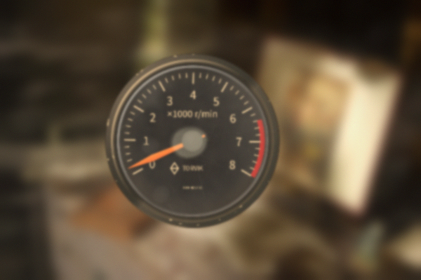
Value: 200 rpm
